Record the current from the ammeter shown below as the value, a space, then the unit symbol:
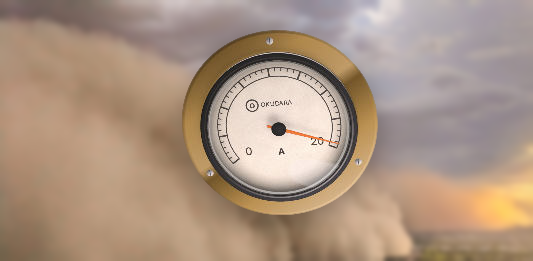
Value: 19.5 A
